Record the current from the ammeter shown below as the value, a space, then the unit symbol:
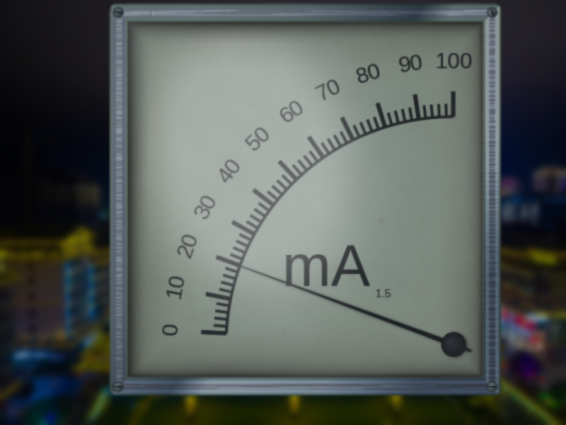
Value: 20 mA
